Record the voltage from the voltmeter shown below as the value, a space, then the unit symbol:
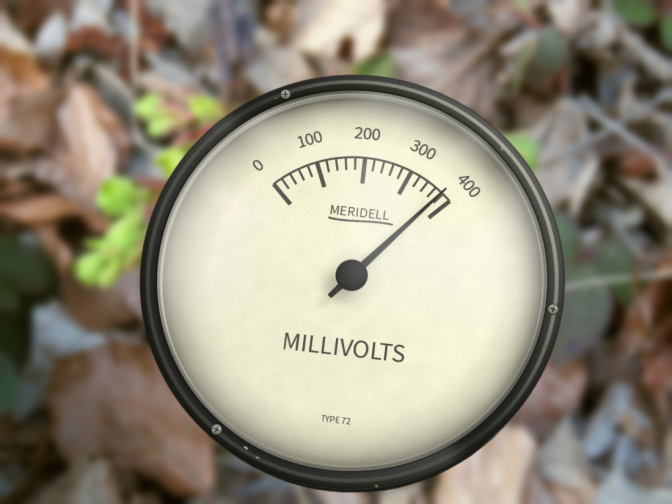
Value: 380 mV
